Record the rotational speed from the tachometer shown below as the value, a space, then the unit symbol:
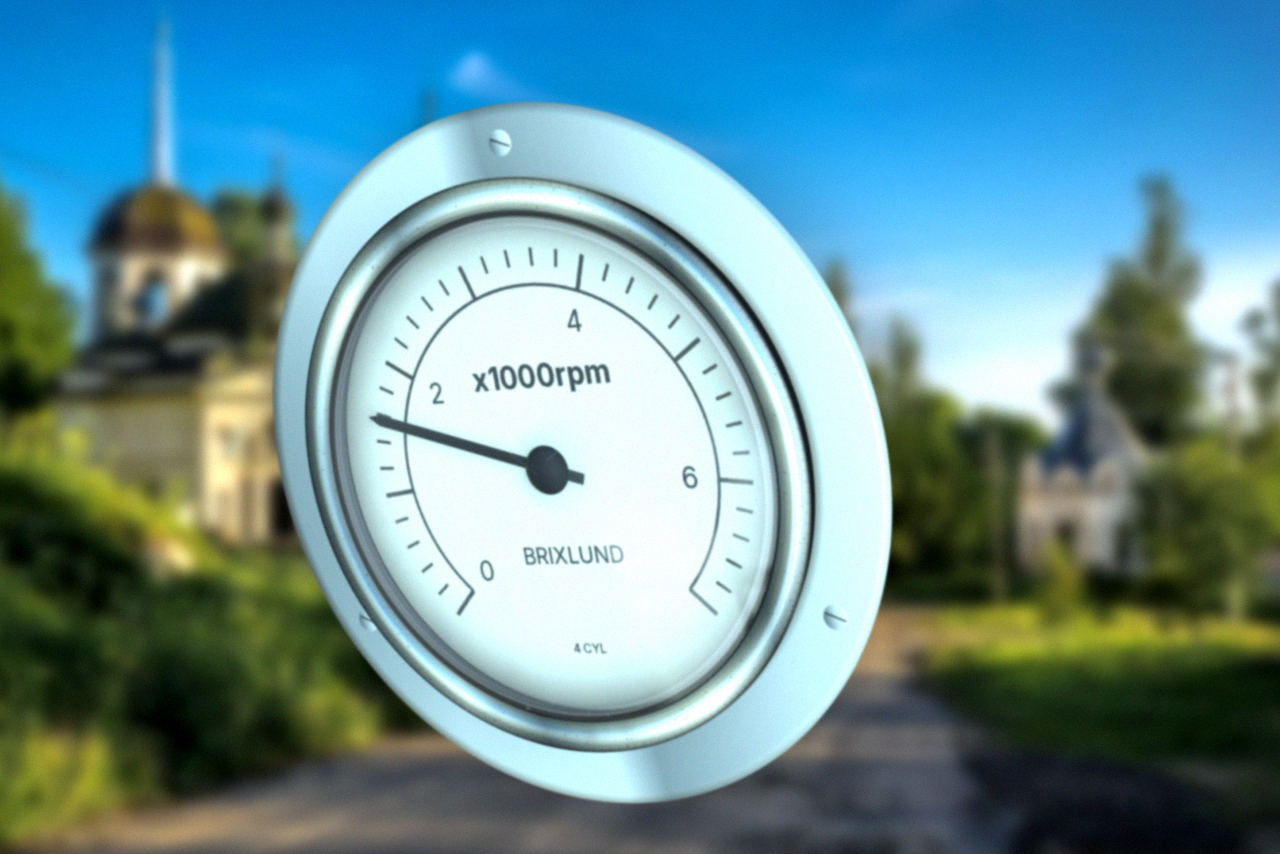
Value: 1600 rpm
